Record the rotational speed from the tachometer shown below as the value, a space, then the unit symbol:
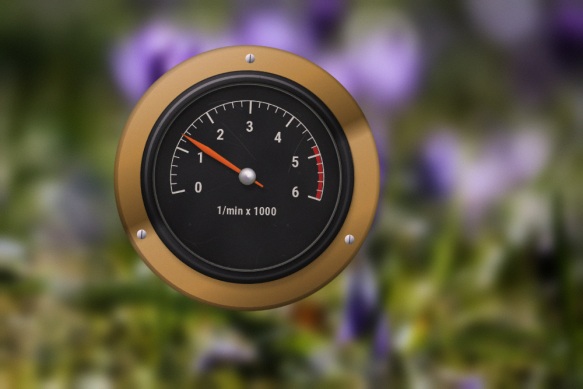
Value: 1300 rpm
